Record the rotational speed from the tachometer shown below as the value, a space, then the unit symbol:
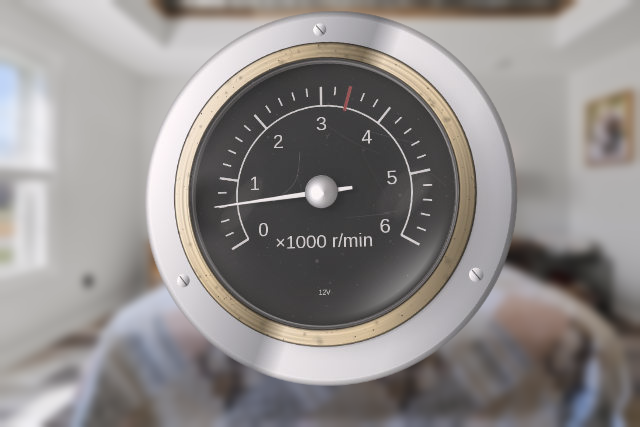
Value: 600 rpm
